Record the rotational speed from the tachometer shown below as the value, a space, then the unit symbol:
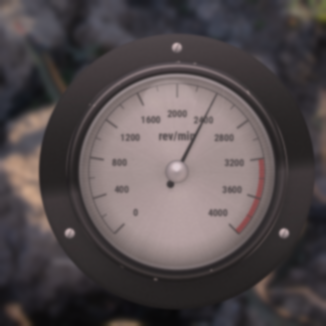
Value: 2400 rpm
